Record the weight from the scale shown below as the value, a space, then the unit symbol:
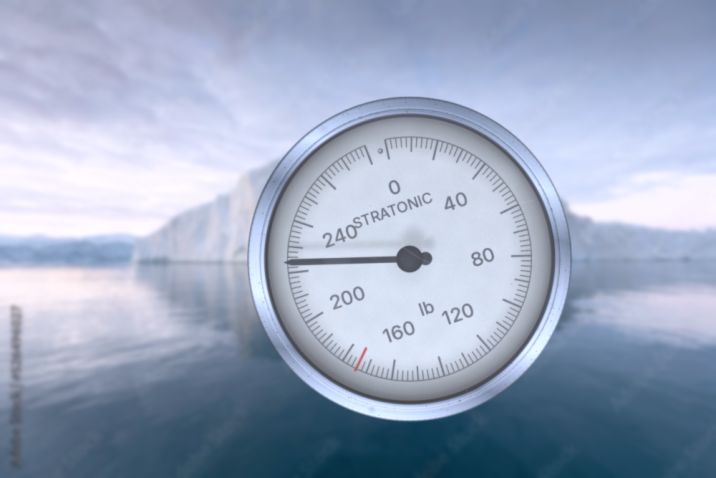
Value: 224 lb
